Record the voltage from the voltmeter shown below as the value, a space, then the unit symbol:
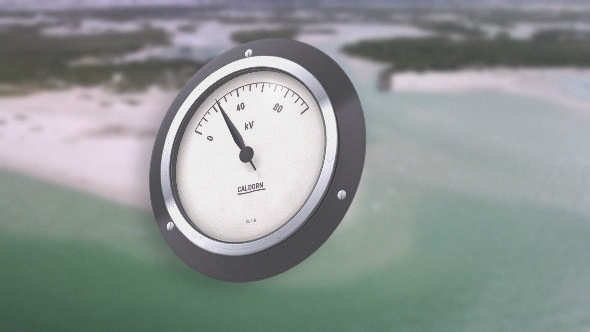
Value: 25 kV
